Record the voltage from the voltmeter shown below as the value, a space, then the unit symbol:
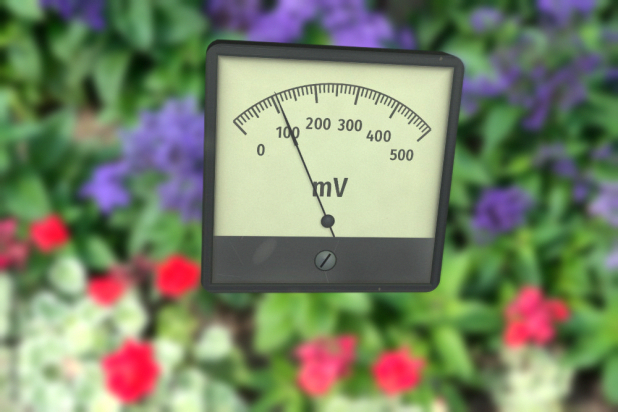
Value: 110 mV
